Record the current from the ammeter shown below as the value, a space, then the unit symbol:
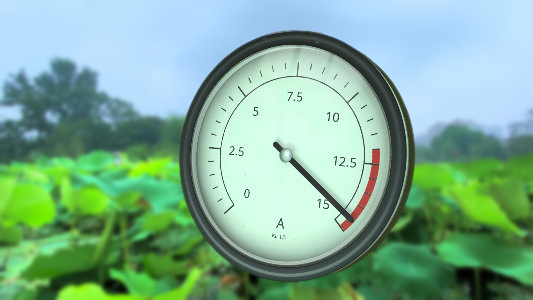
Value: 14.5 A
